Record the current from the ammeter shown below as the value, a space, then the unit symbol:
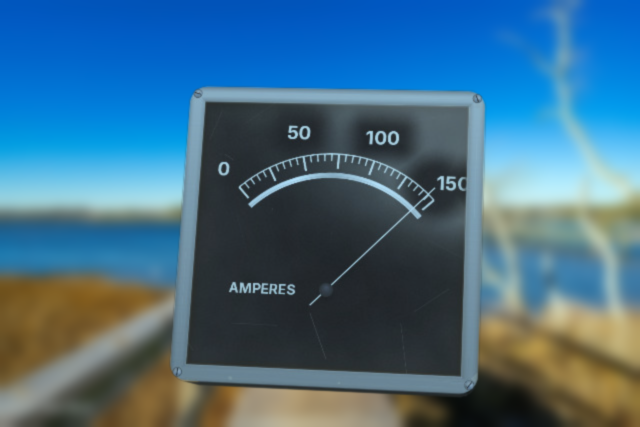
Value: 145 A
